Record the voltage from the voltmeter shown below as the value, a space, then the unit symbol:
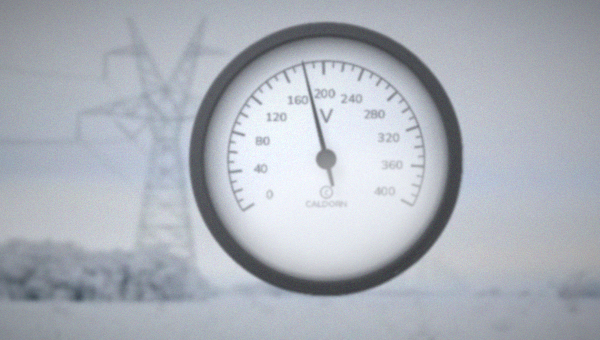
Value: 180 V
